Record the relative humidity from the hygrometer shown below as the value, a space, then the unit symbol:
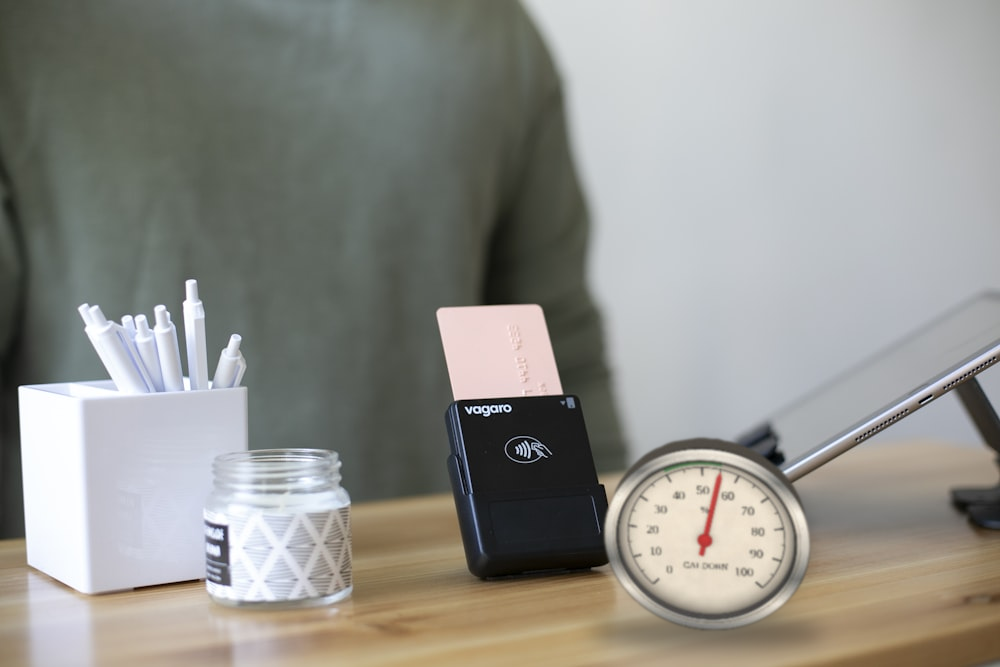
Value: 55 %
